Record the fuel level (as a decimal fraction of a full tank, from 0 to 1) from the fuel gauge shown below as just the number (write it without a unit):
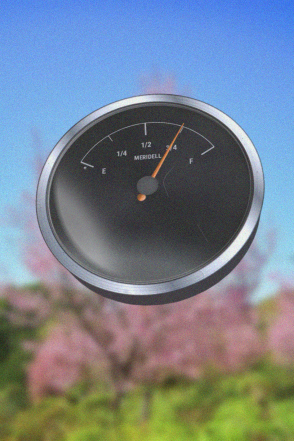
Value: 0.75
